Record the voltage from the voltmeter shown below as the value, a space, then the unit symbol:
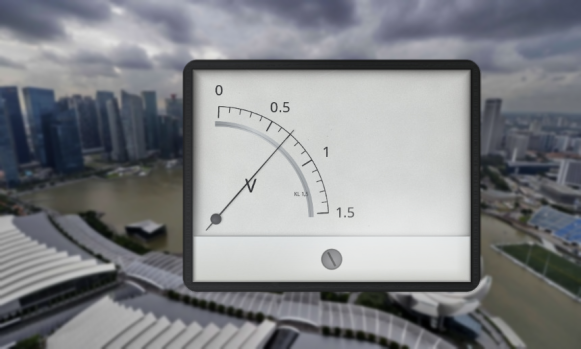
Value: 0.7 V
